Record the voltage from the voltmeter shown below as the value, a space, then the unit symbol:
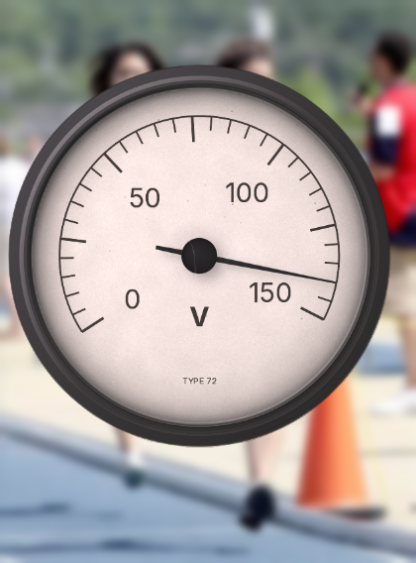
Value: 140 V
